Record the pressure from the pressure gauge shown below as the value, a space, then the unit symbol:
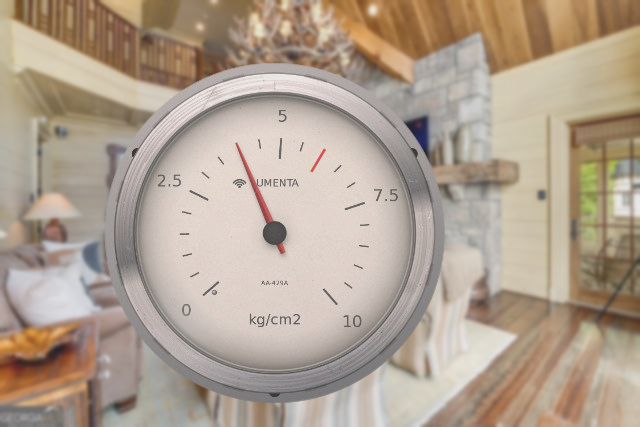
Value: 4 kg/cm²
